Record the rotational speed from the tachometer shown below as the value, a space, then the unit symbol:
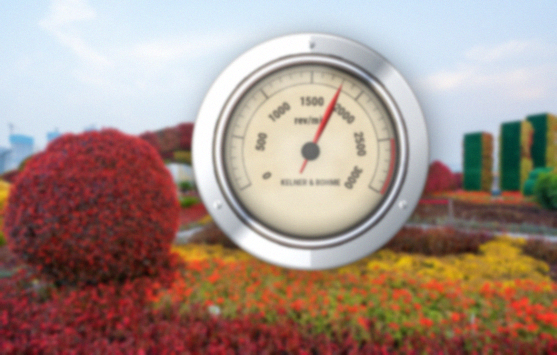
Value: 1800 rpm
